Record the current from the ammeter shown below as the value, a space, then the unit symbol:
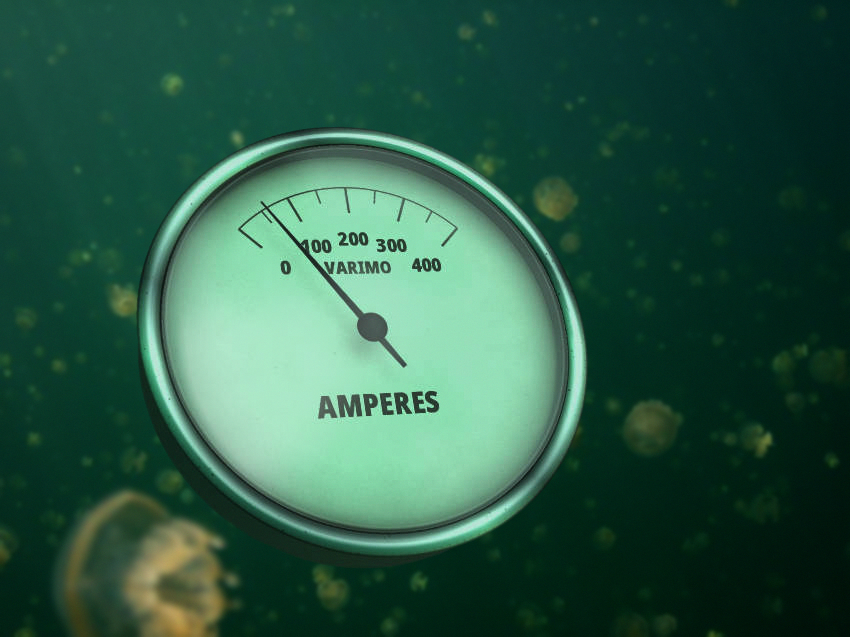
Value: 50 A
